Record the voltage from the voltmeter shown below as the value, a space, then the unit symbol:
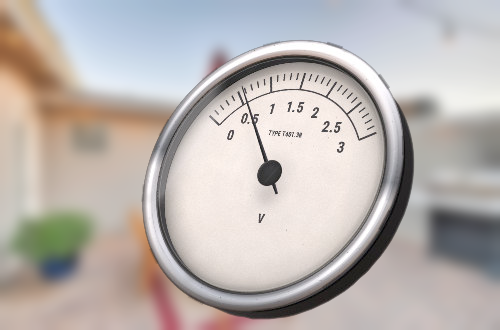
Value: 0.6 V
